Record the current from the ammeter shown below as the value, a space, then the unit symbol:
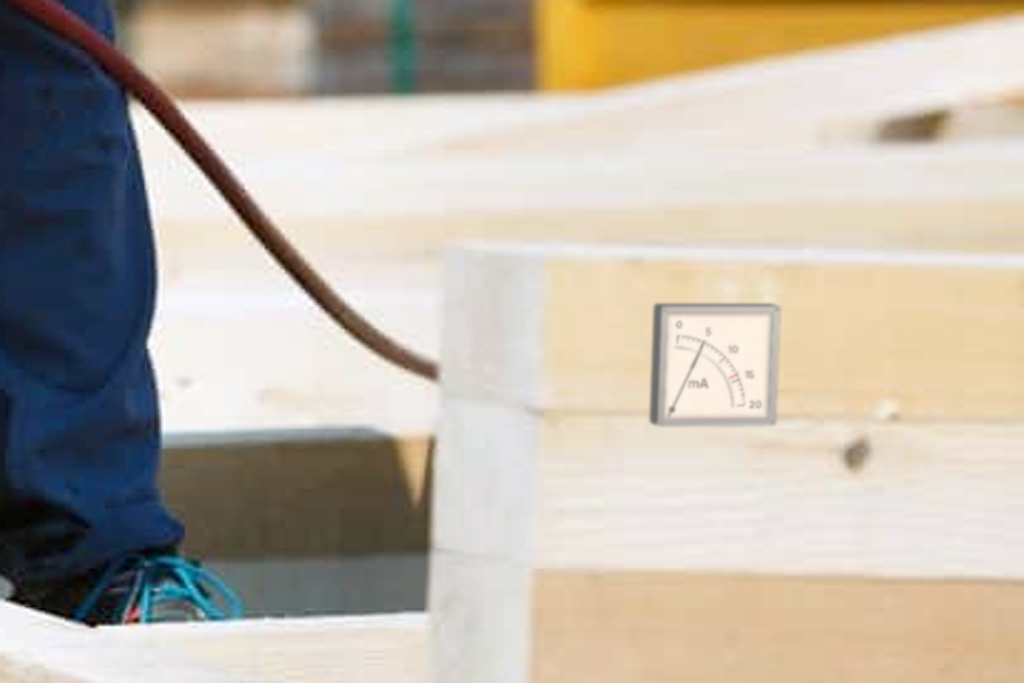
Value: 5 mA
